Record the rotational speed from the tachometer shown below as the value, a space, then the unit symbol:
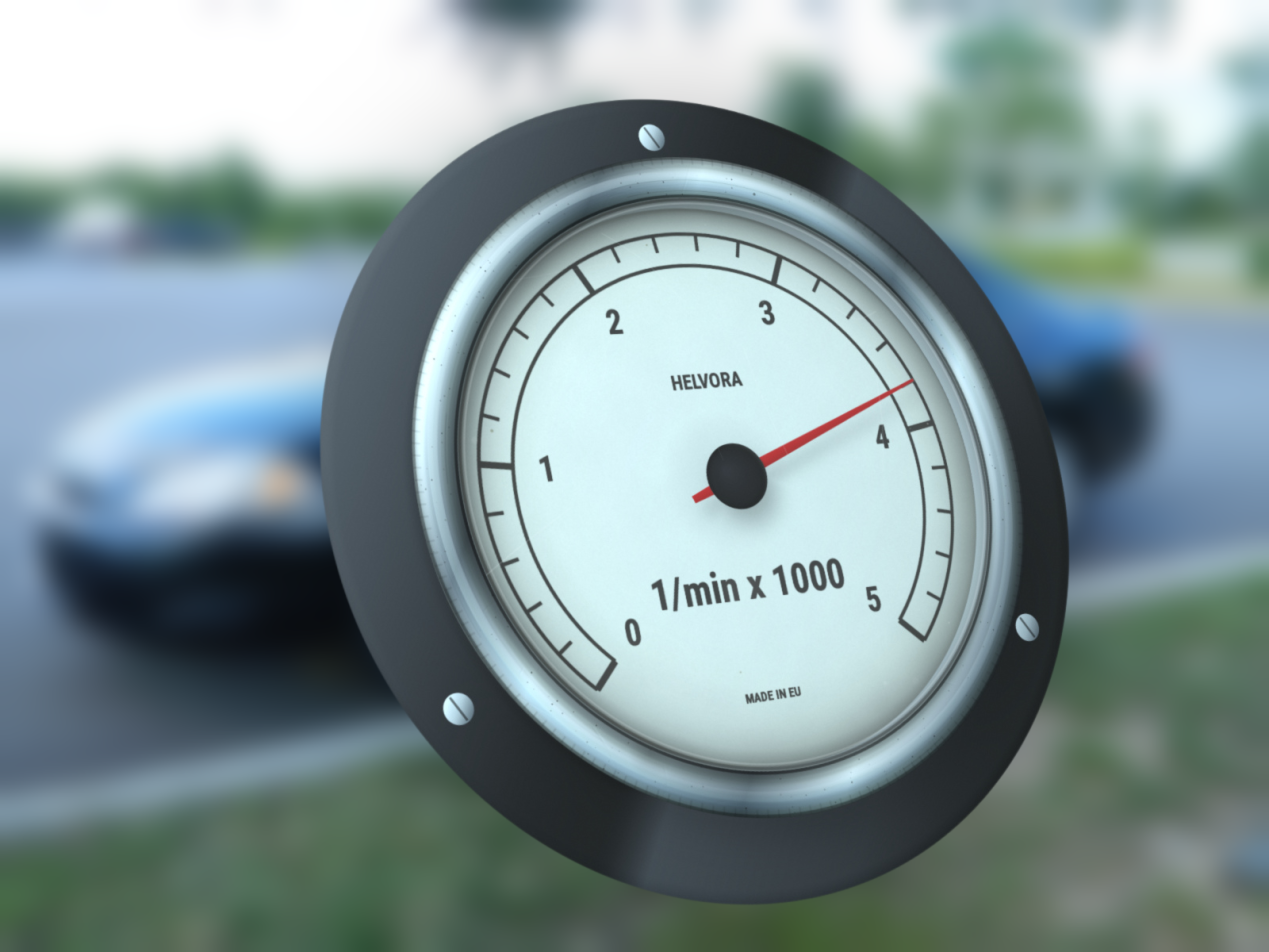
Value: 3800 rpm
